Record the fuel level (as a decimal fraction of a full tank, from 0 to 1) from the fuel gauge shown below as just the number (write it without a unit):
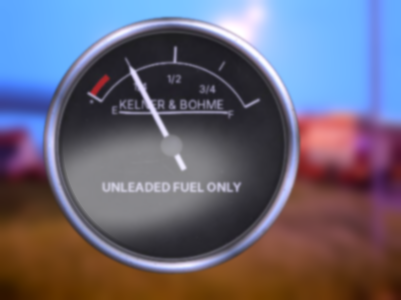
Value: 0.25
